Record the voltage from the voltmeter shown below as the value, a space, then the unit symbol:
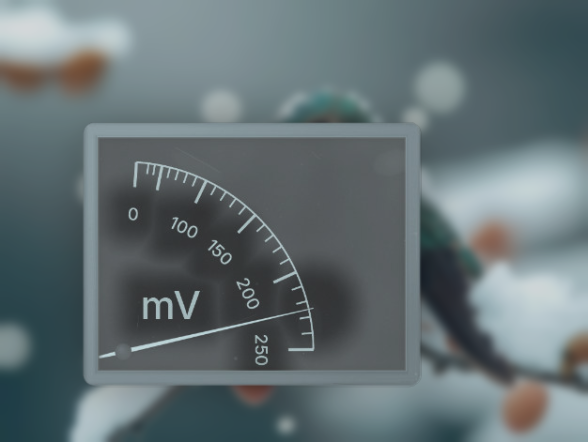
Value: 225 mV
